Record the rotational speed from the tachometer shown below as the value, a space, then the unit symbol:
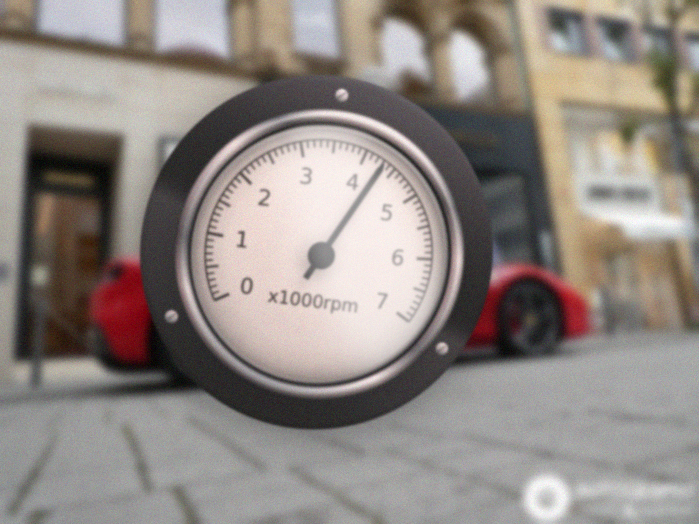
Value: 4300 rpm
